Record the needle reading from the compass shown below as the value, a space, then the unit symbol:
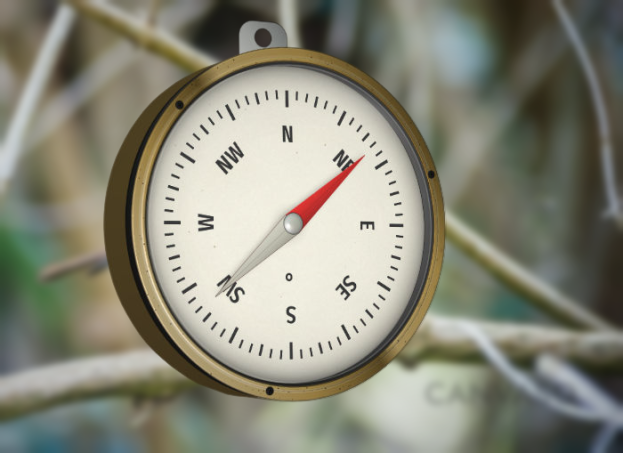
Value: 50 °
